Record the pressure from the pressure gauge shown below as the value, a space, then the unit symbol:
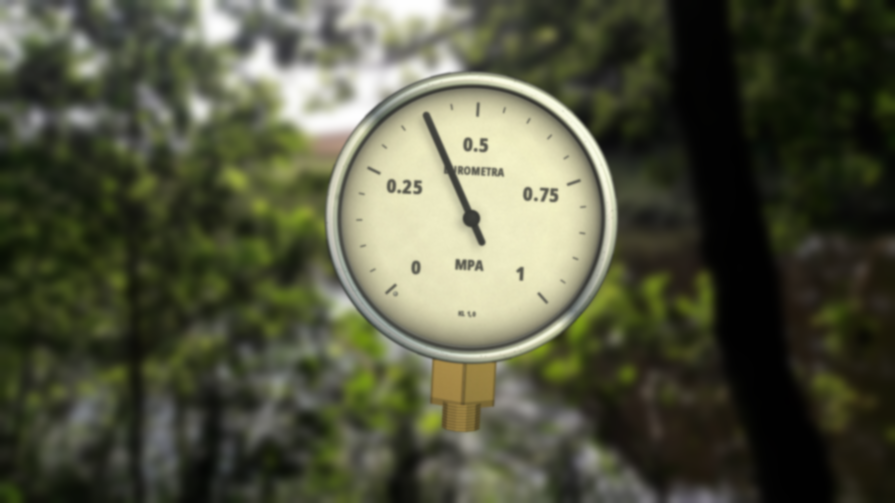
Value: 0.4 MPa
